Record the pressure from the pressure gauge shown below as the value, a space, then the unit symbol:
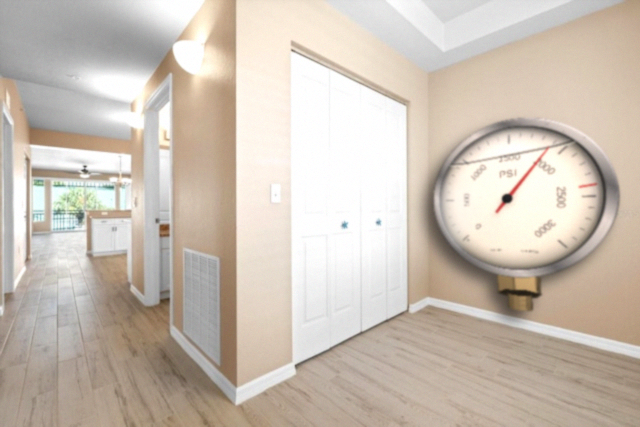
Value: 1900 psi
